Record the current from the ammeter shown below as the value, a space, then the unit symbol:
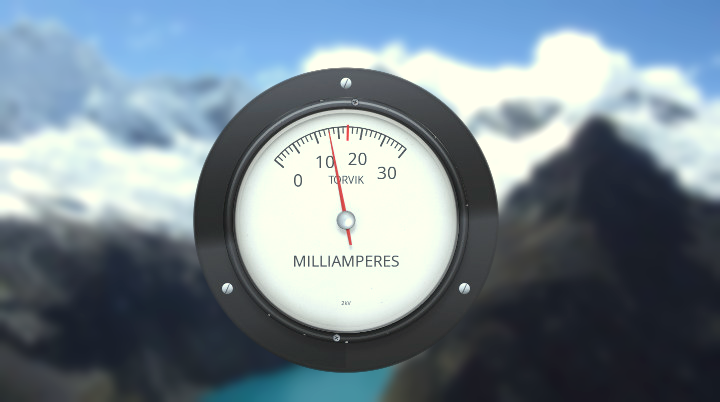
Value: 13 mA
